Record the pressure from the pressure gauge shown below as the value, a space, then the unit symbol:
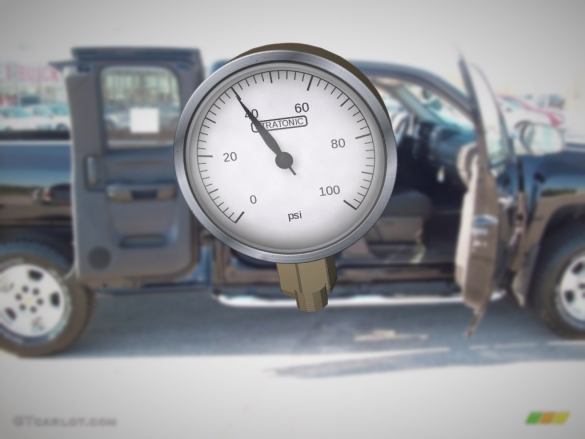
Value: 40 psi
